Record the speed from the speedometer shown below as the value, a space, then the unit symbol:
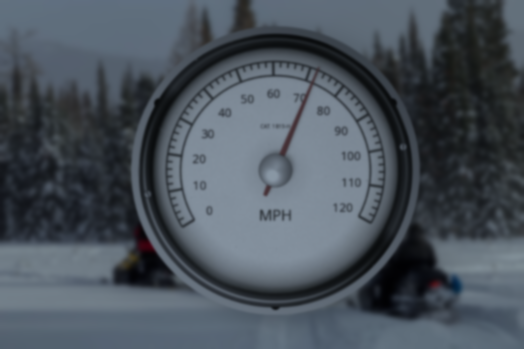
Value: 72 mph
